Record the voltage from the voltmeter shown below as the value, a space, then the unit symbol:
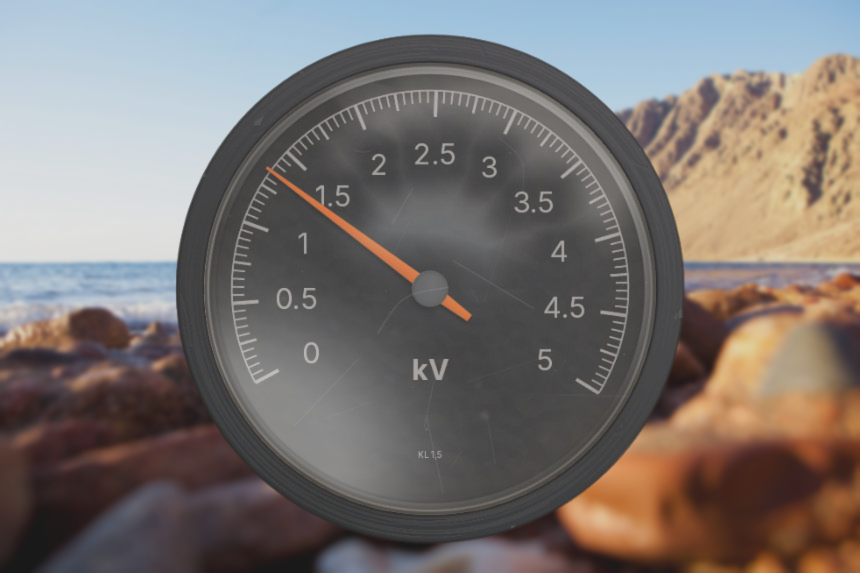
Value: 1.35 kV
